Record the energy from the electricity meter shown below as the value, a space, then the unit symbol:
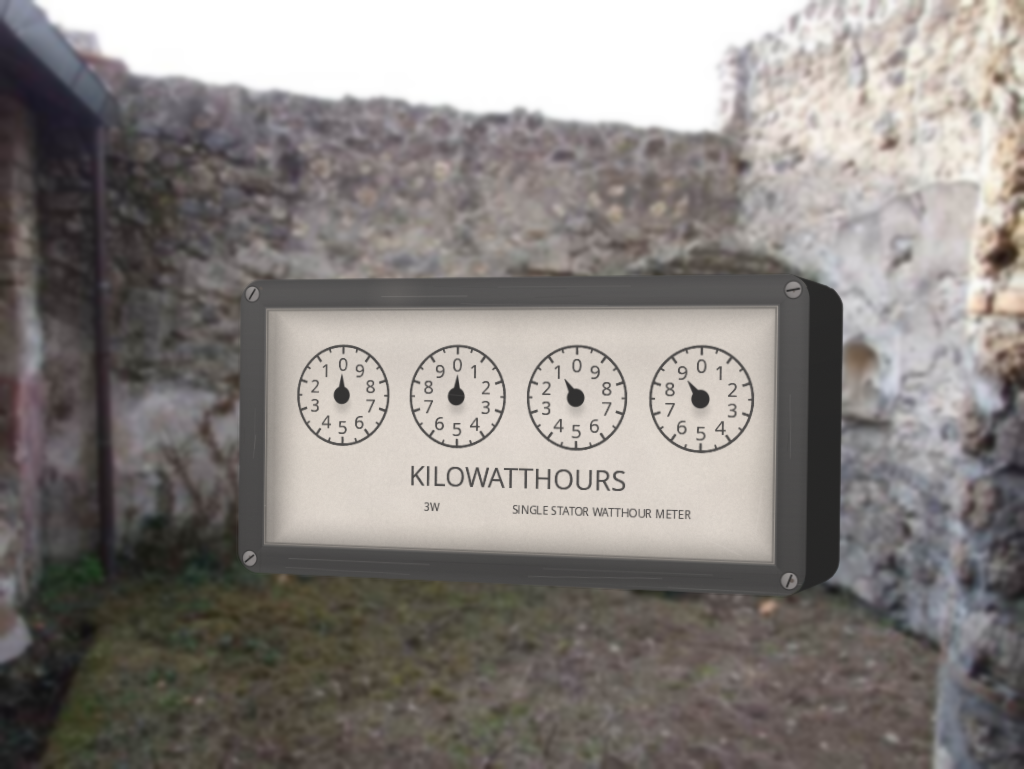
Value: 9 kWh
